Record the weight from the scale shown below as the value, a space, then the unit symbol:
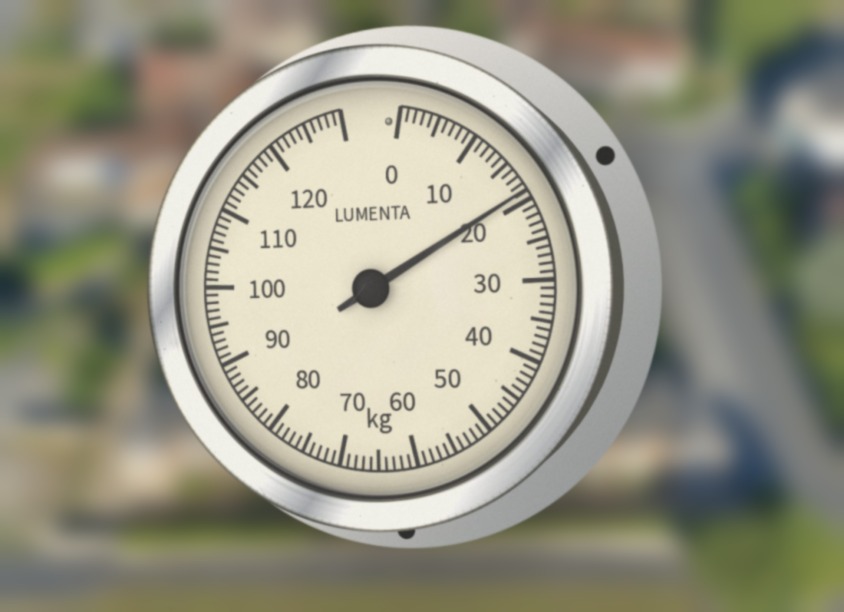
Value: 19 kg
